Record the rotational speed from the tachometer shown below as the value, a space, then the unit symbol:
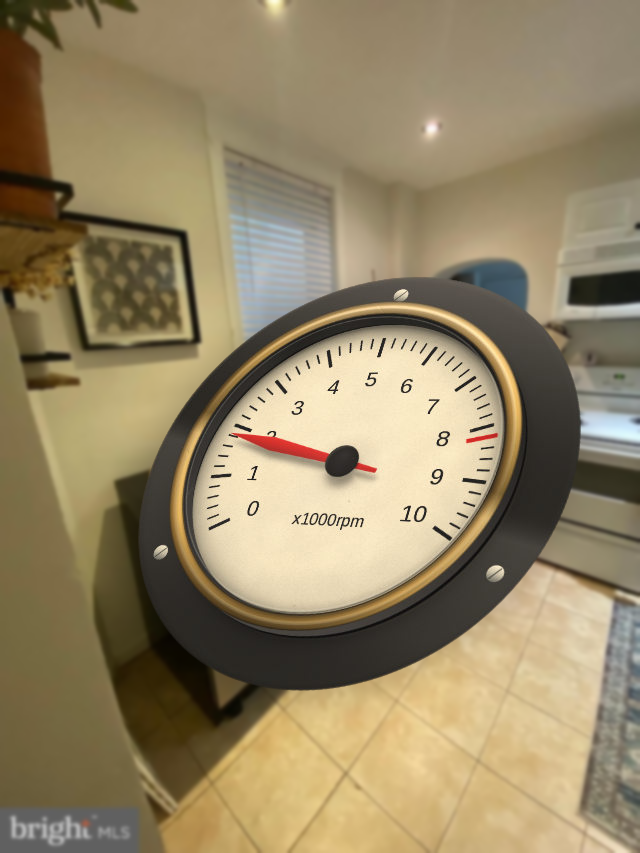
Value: 1800 rpm
